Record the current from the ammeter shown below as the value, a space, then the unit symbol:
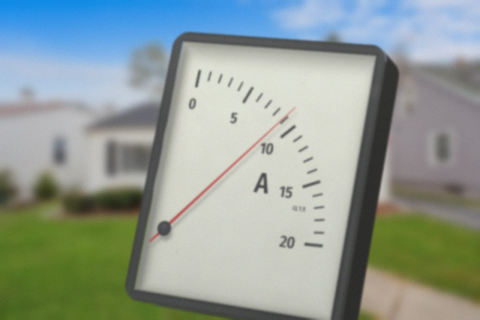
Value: 9 A
